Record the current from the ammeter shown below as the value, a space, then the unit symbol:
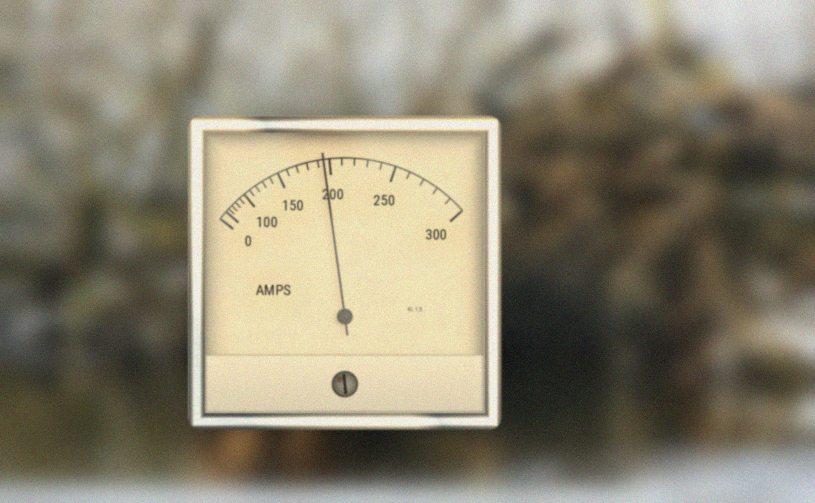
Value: 195 A
